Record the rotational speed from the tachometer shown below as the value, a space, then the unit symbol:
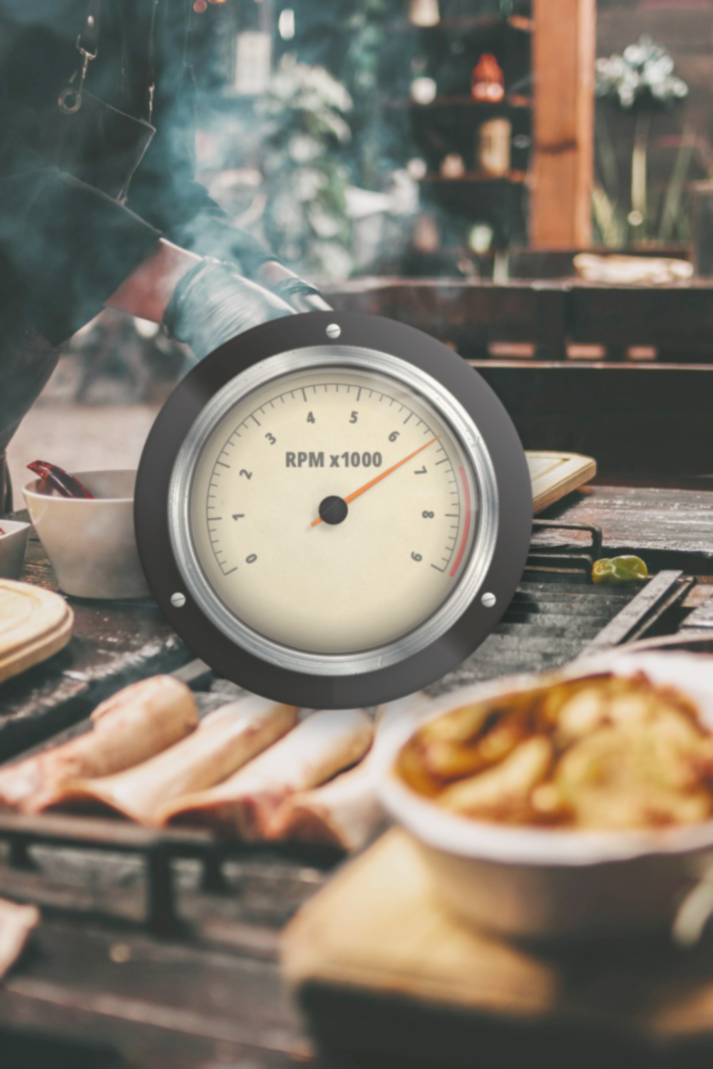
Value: 6600 rpm
